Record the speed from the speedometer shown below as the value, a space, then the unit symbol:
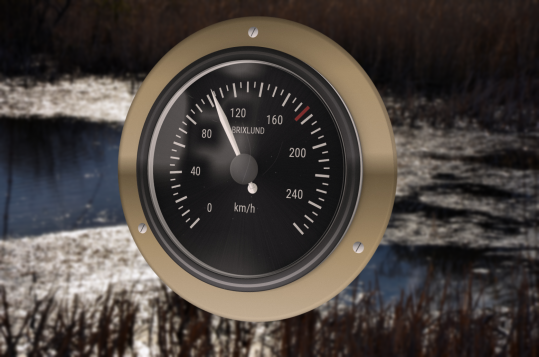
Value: 105 km/h
